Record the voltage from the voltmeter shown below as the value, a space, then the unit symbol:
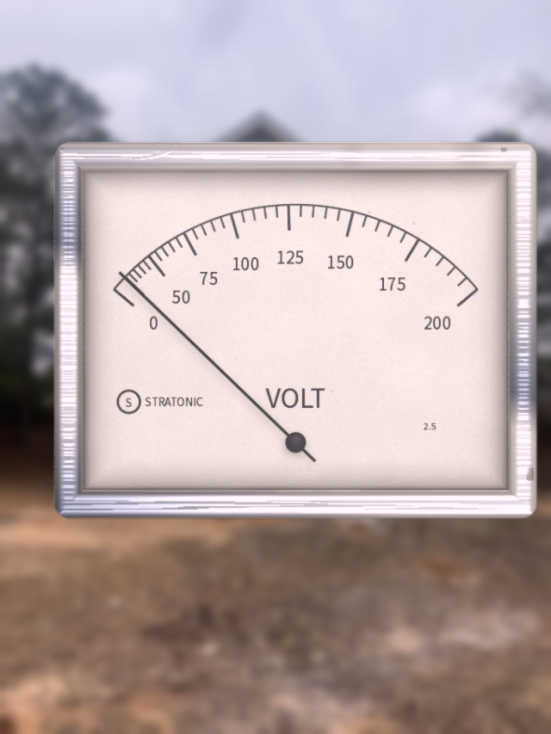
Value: 25 V
